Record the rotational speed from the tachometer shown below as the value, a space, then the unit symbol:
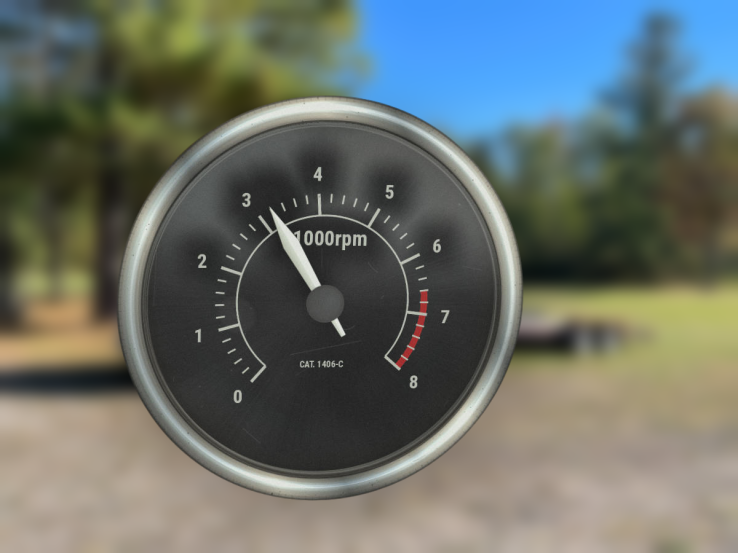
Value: 3200 rpm
